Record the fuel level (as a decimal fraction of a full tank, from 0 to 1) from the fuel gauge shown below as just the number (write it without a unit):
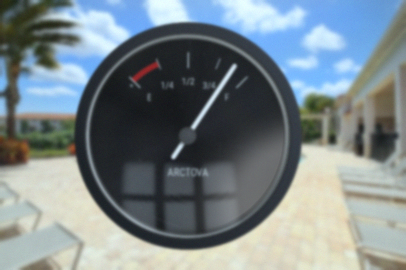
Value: 0.875
